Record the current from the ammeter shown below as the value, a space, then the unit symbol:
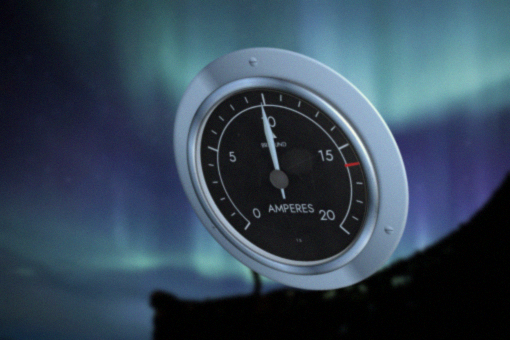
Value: 10 A
